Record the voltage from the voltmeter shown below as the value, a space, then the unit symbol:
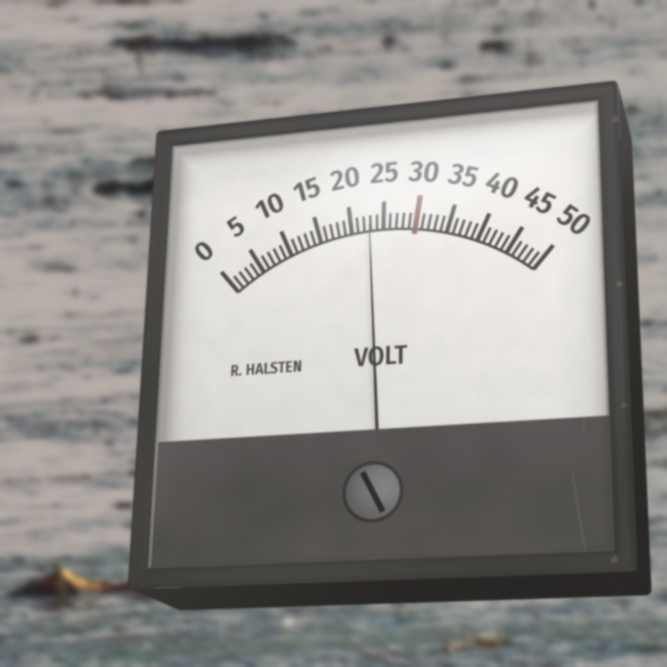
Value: 23 V
